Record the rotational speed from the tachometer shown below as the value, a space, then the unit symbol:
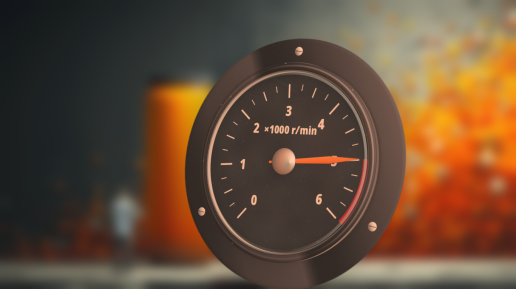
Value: 5000 rpm
